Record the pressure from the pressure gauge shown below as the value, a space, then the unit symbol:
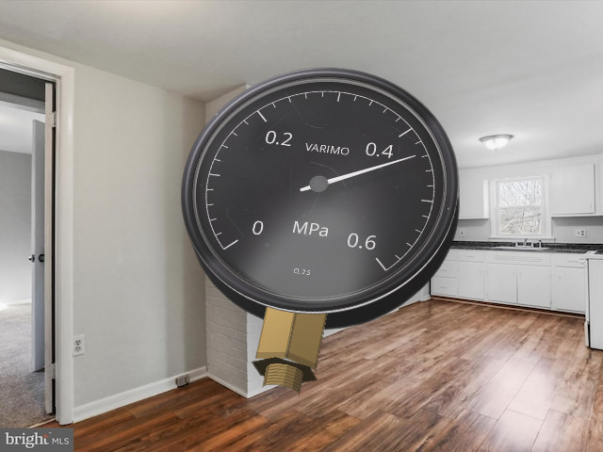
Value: 0.44 MPa
